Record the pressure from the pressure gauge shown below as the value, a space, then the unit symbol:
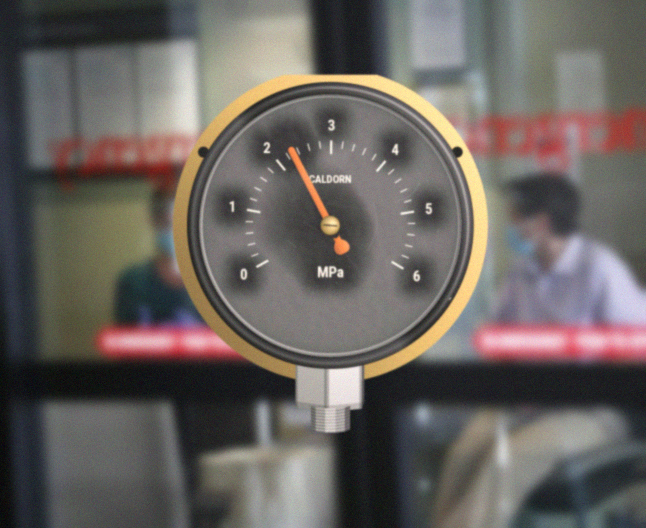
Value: 2.3 MPa
